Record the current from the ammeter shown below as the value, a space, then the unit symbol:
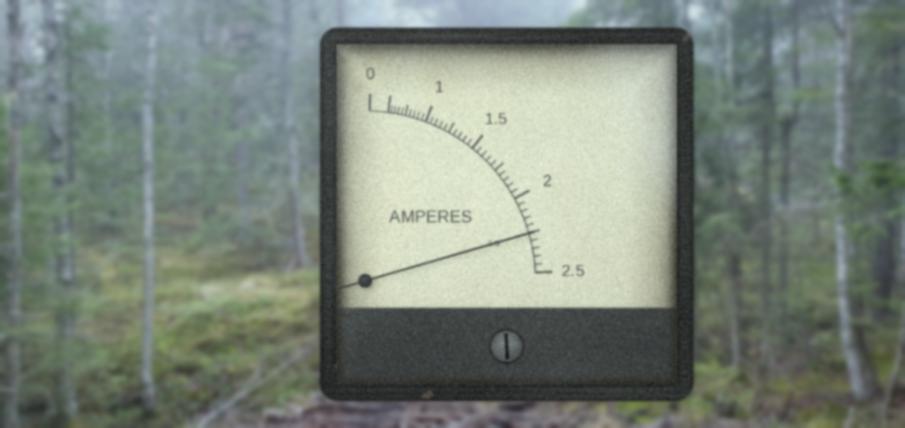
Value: 2.25 A
